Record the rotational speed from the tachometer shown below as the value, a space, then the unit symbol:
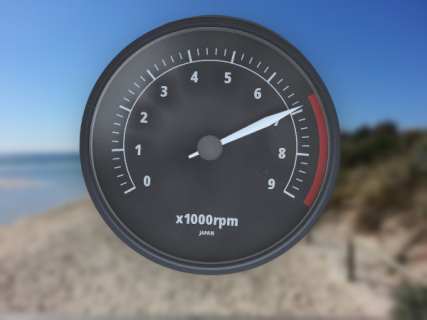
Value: 6900 rpm
